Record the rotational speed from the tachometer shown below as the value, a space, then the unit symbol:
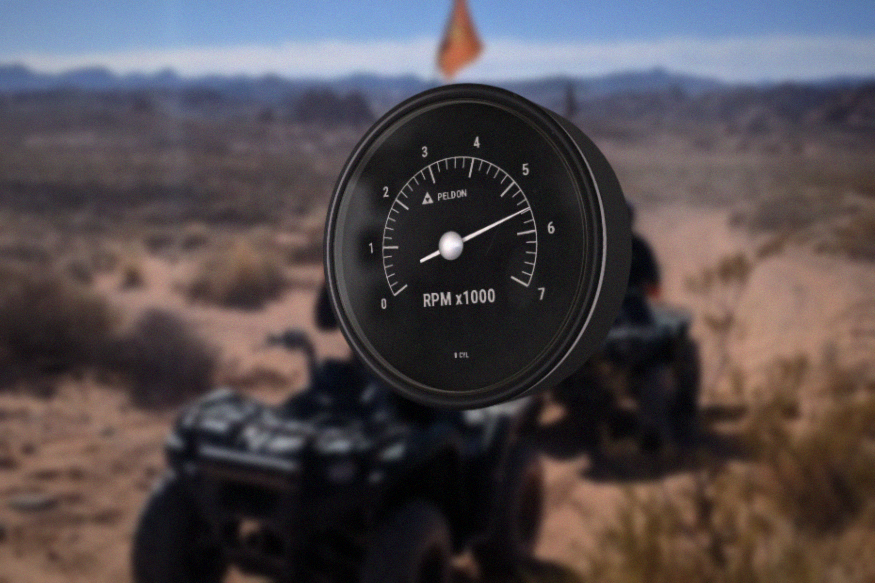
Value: 5600 rpm
